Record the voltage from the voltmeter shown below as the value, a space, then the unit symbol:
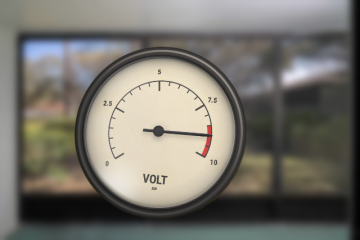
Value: 9 V
